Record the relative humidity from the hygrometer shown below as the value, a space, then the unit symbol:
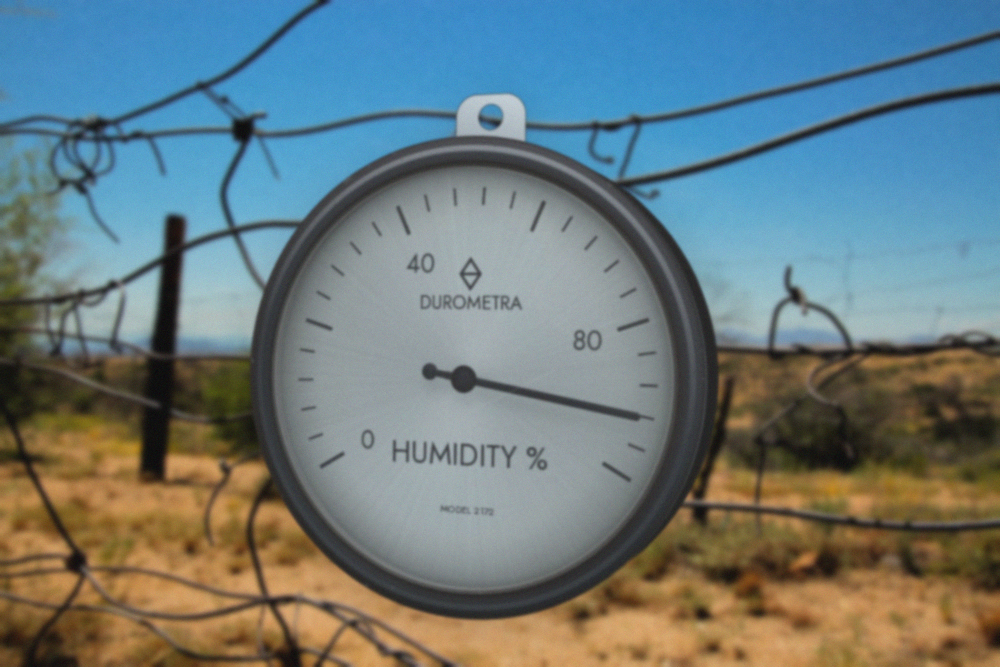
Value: 92 %
